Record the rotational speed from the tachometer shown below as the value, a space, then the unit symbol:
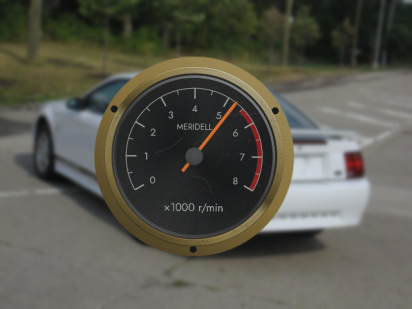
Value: 5250 rpm
